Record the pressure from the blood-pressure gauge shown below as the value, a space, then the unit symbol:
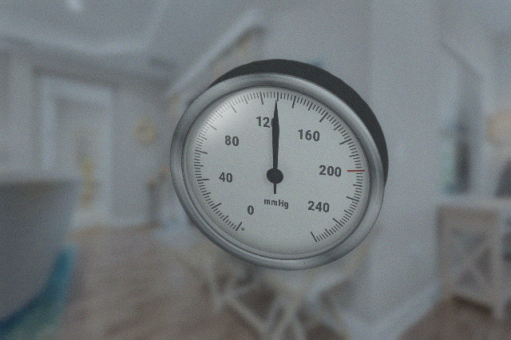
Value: 130 mmHg
